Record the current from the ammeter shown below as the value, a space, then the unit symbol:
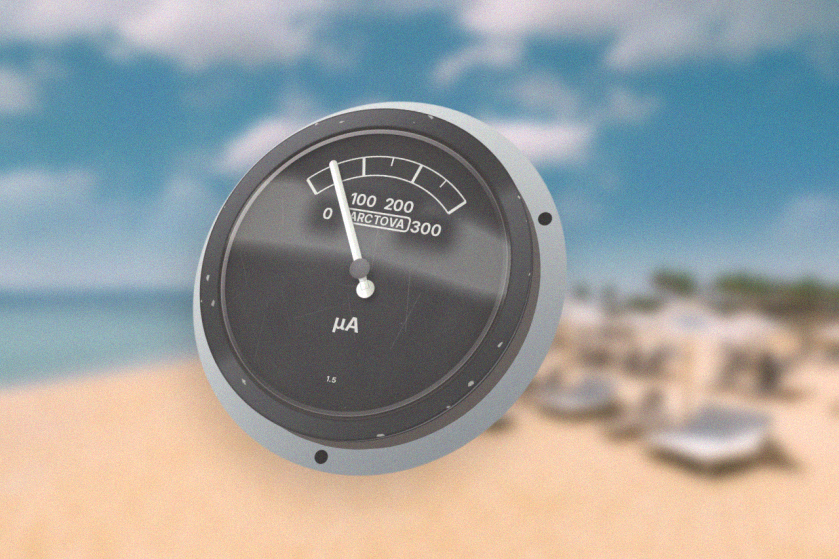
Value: 50 µA
